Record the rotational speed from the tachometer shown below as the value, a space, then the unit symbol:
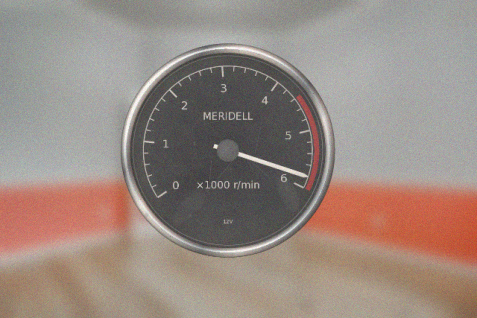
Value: 5800 rpm
